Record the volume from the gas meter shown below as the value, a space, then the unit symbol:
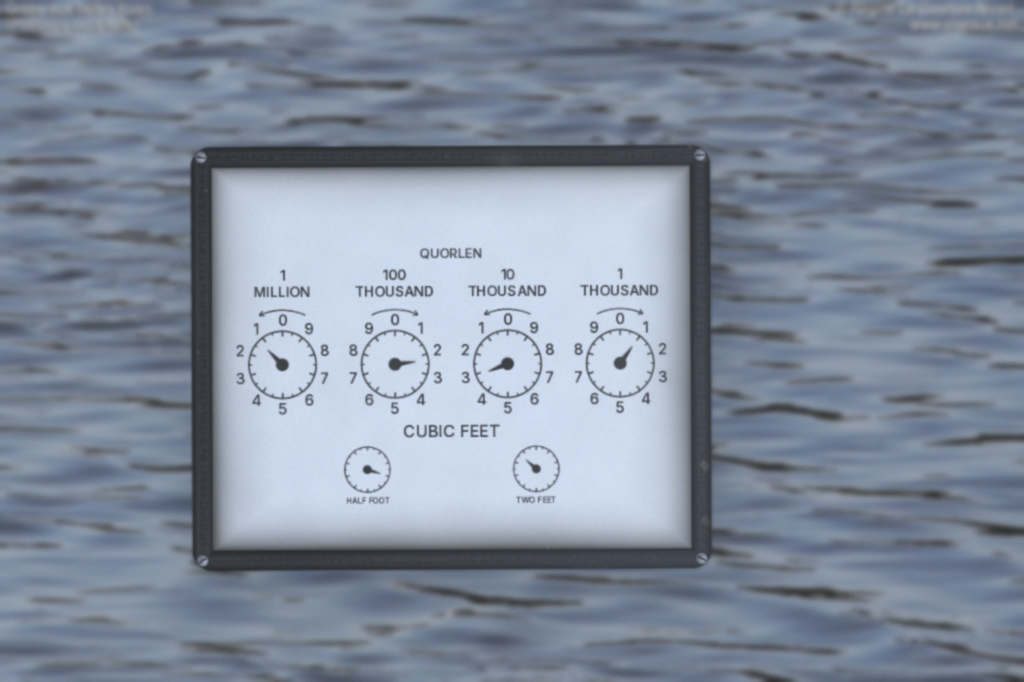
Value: 123100 ft³
